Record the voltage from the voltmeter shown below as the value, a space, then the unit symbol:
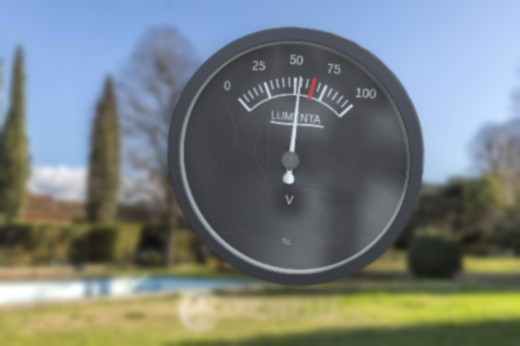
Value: 55 V
